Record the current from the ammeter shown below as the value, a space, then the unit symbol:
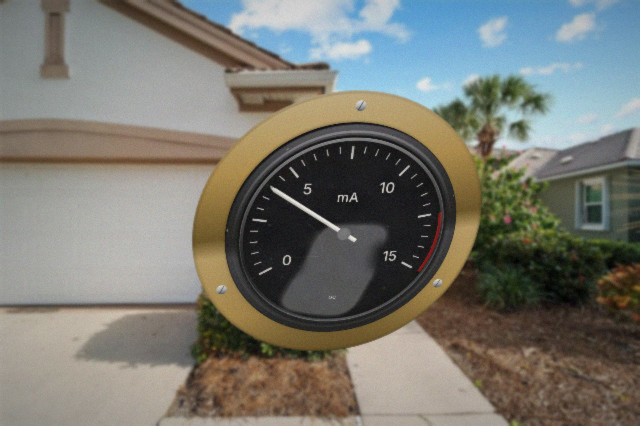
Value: 4 mA
